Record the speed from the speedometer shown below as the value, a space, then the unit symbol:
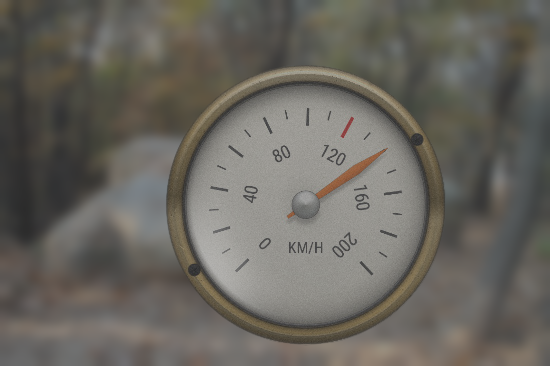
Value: 140 km/h
